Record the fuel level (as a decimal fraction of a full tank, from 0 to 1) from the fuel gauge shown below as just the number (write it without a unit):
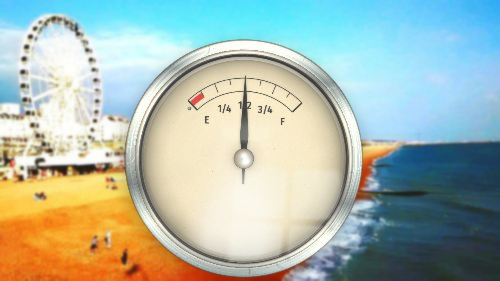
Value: 0.5
